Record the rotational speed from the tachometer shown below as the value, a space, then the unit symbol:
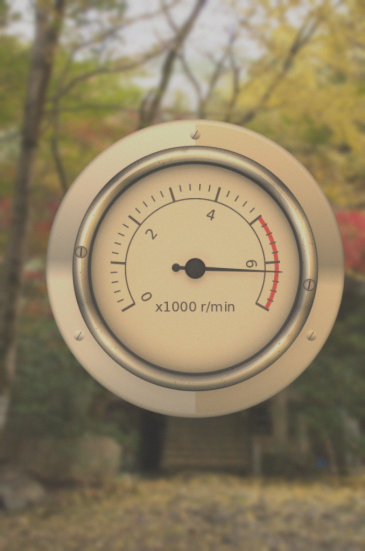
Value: 6200 rpm
